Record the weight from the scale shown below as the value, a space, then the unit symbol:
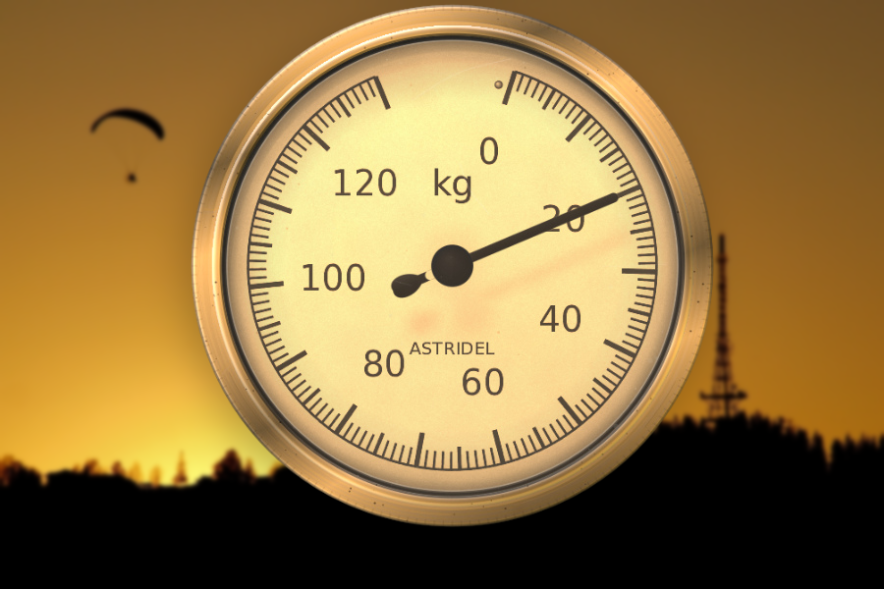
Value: 20 kg
